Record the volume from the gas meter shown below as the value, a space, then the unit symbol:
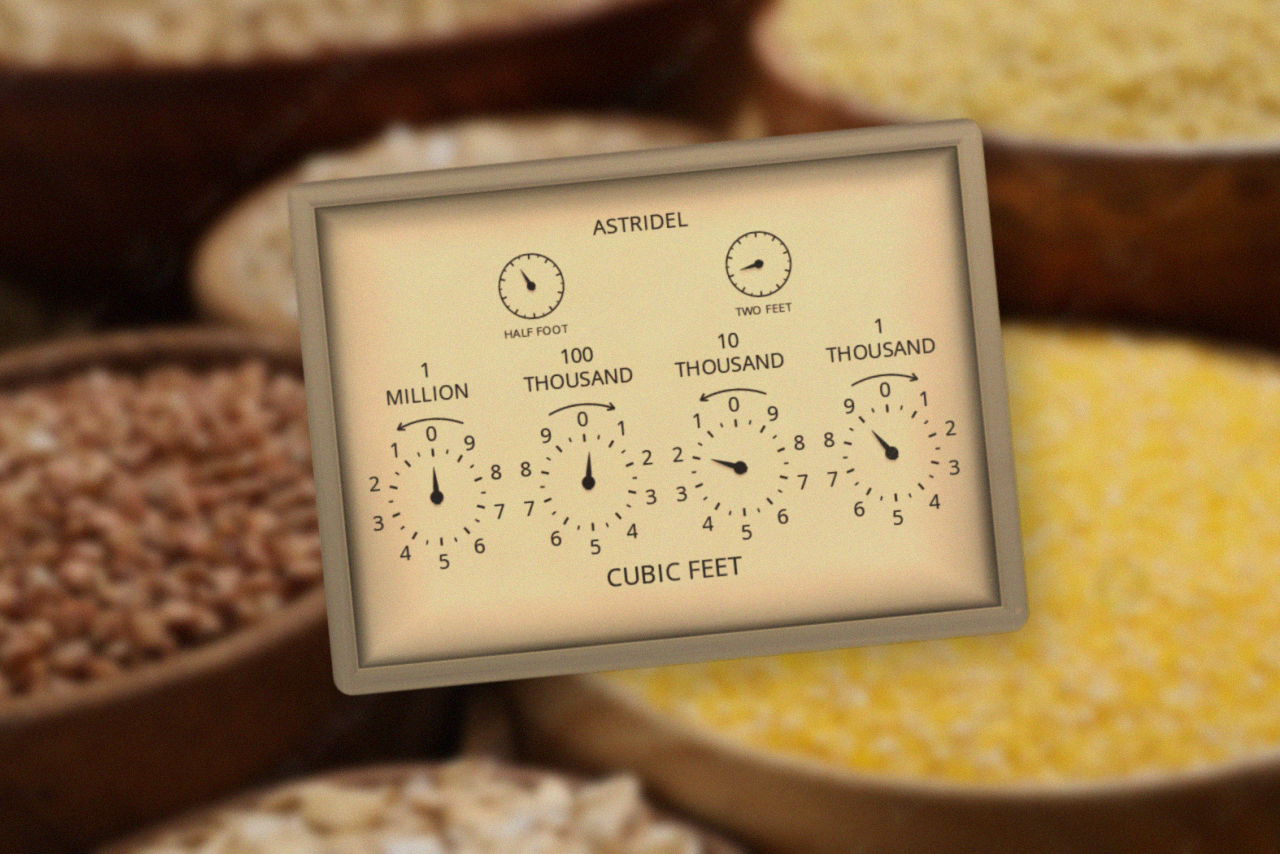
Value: 1900 ft³
